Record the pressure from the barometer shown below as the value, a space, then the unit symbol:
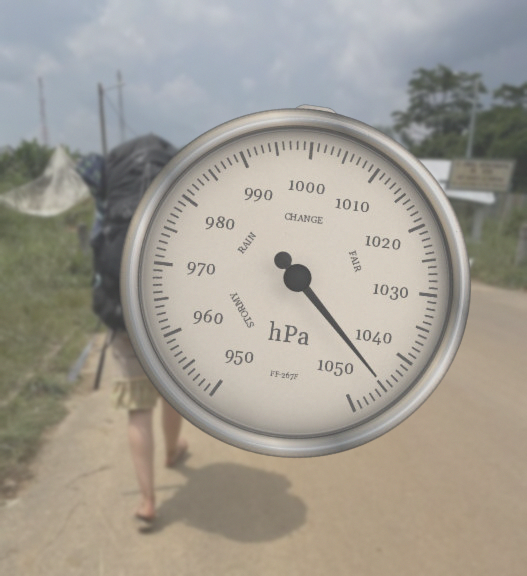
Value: 1045 hPa
